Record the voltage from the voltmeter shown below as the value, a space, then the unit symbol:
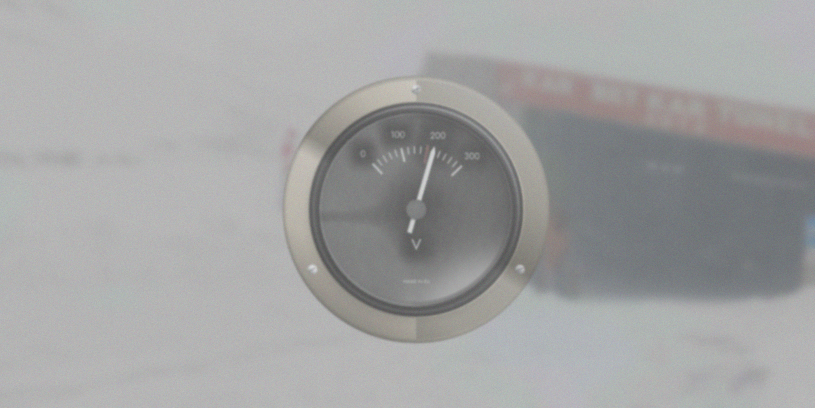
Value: 200 V
